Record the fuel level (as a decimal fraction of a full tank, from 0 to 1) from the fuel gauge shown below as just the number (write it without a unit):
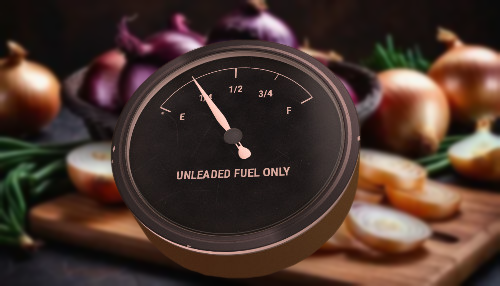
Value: 0.25
